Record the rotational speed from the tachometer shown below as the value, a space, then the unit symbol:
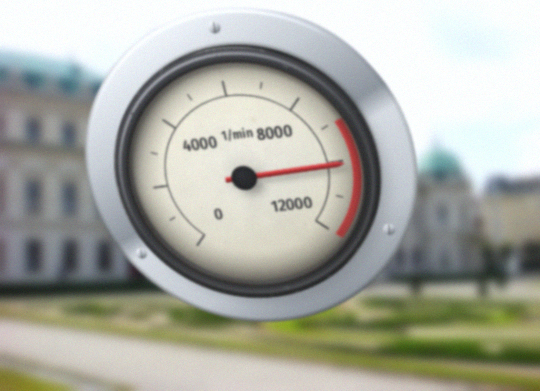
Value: 10000 rpm
